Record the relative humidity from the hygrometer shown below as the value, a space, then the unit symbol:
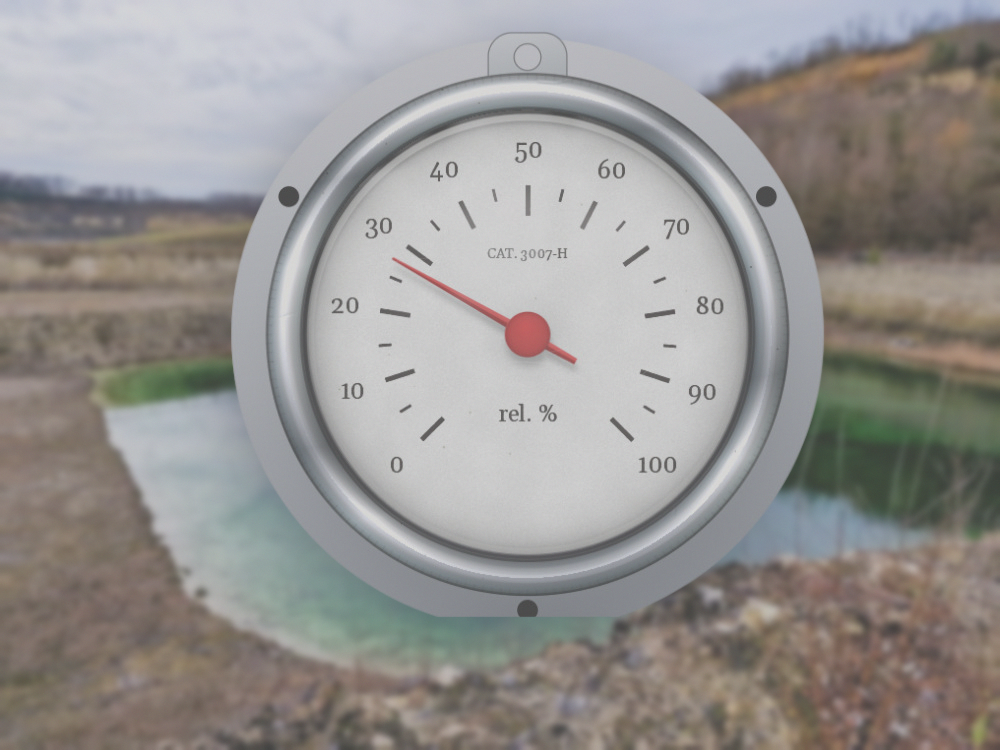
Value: 27.5 %
